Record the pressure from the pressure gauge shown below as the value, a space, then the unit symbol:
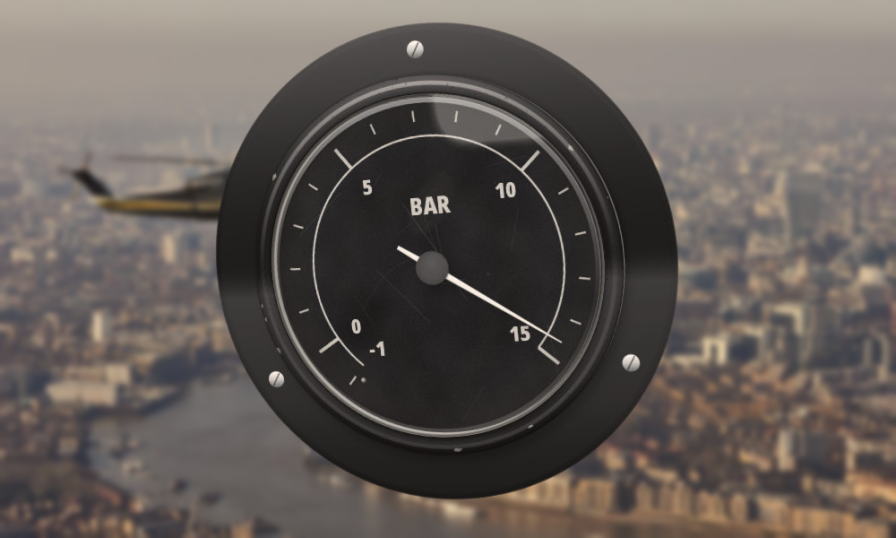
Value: 14.5 bar
